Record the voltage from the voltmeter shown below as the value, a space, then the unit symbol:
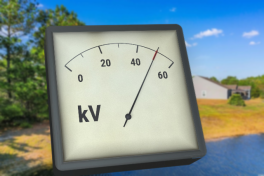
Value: 50 kV
